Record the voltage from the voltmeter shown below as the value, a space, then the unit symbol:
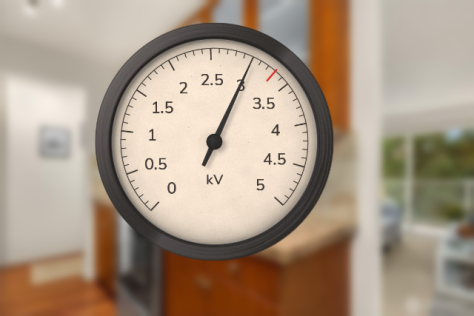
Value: 3 kV
